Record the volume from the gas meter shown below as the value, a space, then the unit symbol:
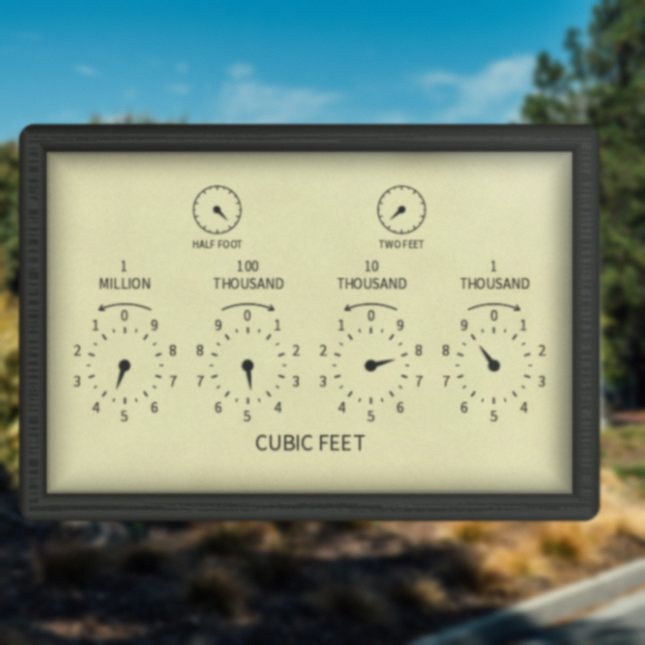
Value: 447900 ft³
